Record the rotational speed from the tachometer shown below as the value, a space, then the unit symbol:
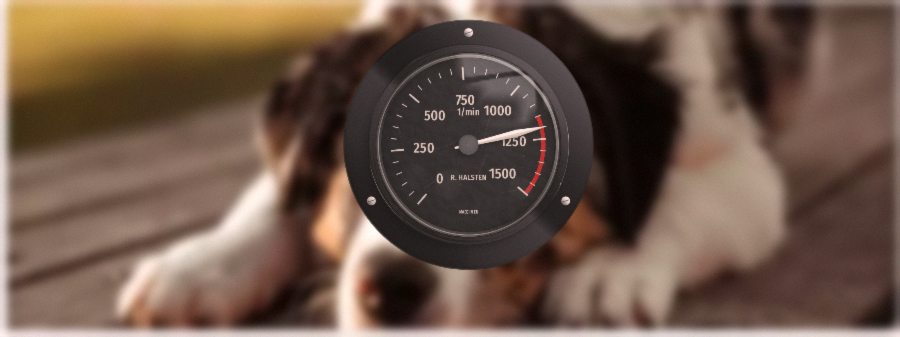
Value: 1200 rpm
